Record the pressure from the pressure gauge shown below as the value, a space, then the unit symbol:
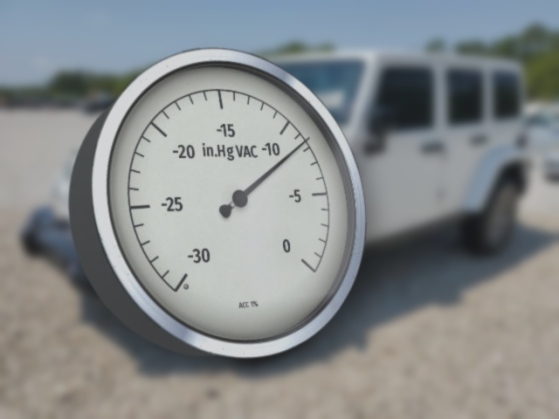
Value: -8.5 inHg
